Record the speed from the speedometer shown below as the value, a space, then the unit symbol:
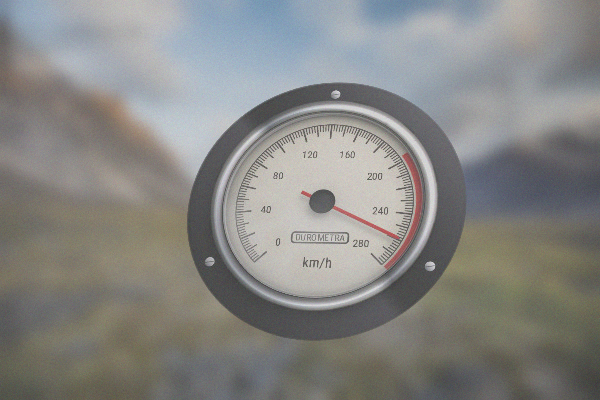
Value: 260 km/h
